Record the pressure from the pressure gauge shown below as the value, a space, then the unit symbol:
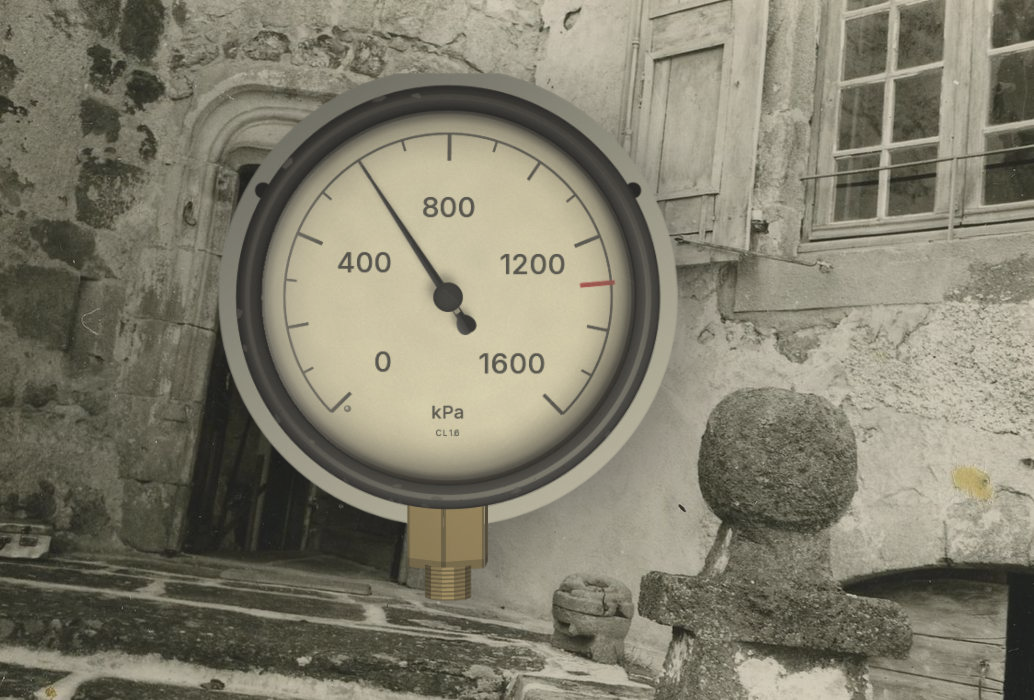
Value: 600 kPa
